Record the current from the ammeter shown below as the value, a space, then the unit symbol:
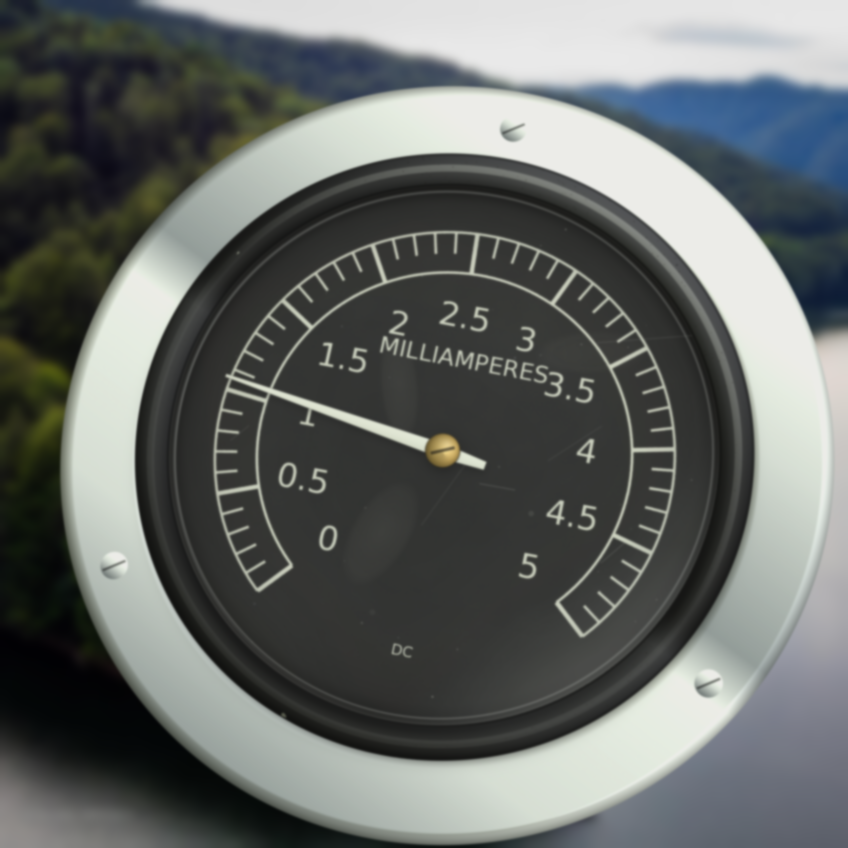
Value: 1.05 mA
